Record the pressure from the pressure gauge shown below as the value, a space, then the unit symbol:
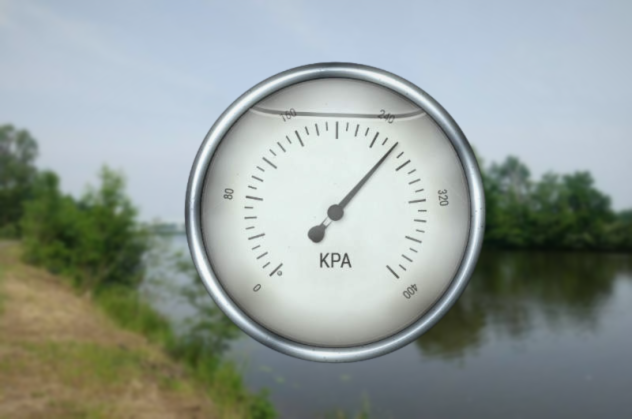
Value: 260 kPa
